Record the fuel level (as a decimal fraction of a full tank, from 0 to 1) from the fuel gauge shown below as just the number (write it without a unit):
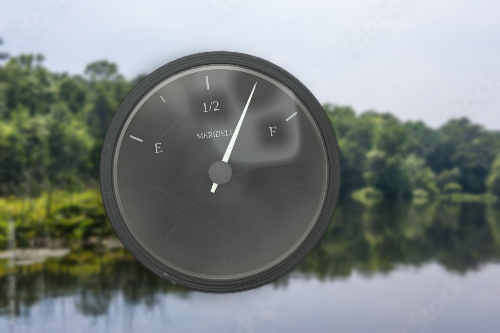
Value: 0.75
